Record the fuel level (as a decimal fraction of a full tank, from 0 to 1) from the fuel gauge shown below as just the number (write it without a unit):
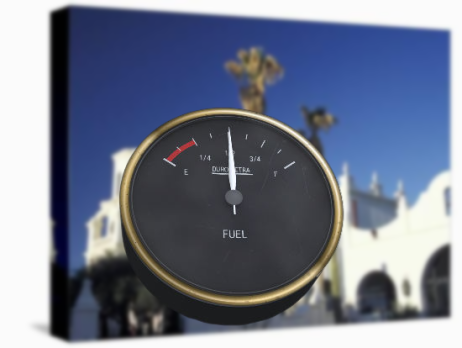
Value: 0.5
